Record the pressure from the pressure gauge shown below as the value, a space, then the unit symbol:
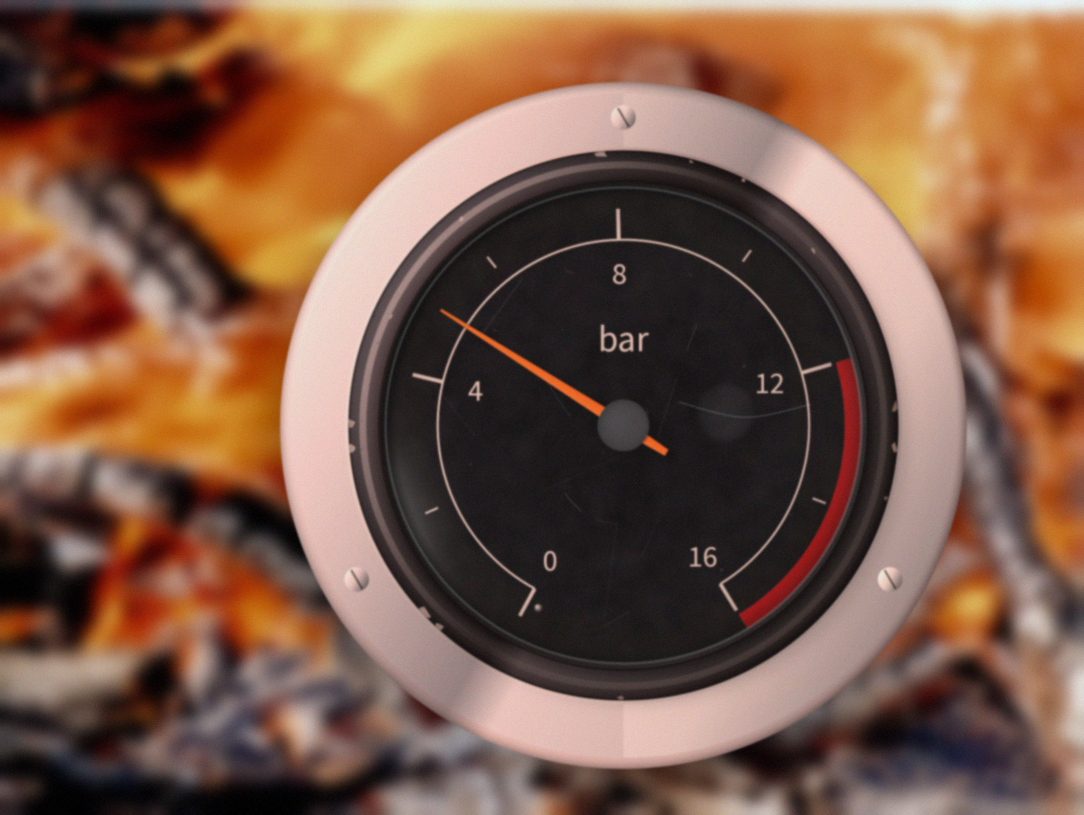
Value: 5 bar
